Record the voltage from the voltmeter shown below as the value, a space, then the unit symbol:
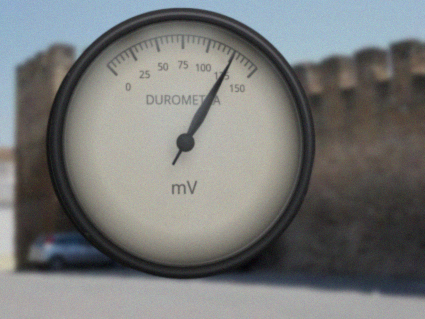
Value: 125 mV
